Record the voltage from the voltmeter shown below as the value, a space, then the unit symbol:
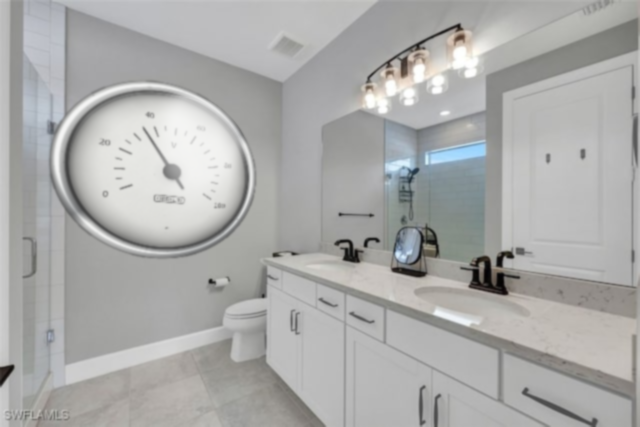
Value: 35 V
